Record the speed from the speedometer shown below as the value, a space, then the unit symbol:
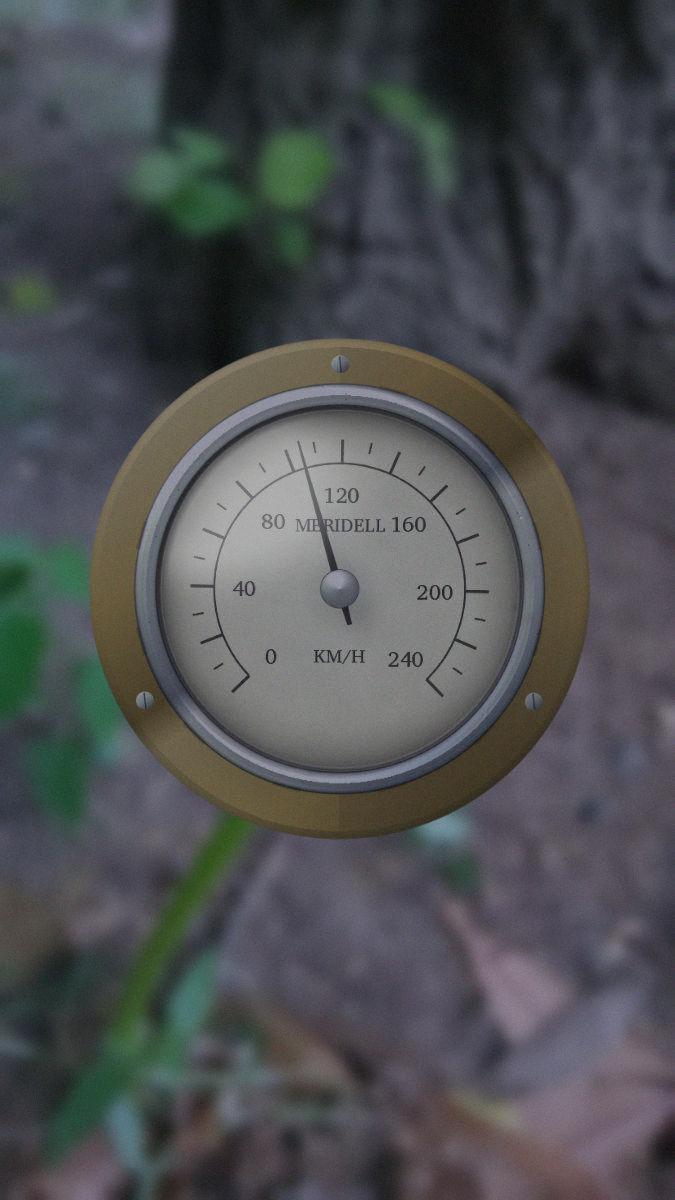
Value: 105 km/h
